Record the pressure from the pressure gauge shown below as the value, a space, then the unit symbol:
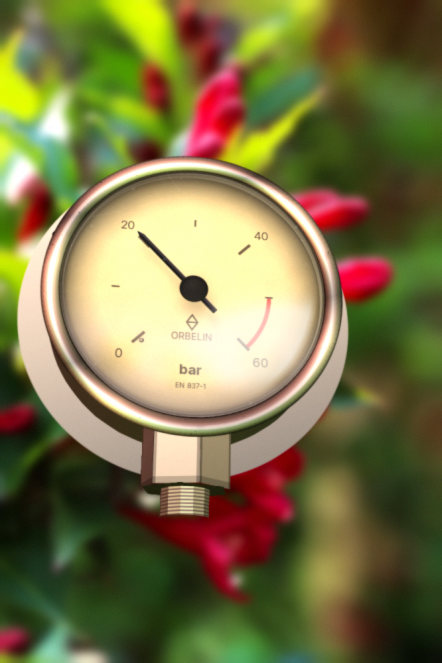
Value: 20 bar
